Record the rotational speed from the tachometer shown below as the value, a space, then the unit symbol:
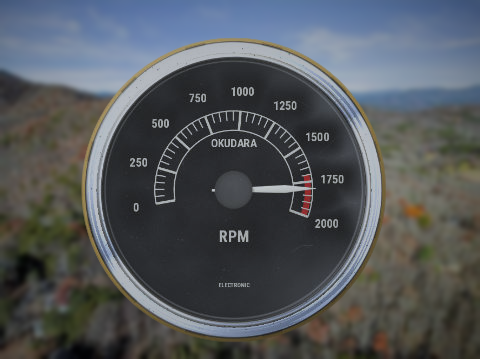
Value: 1800 rpm
